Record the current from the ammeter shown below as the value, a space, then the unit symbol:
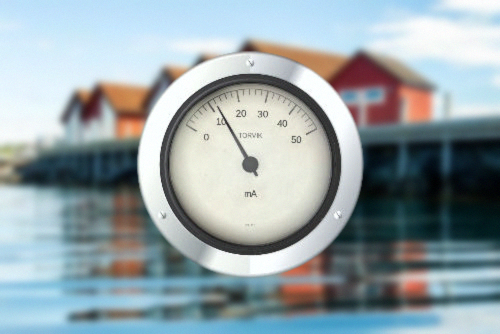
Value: 12 mA
